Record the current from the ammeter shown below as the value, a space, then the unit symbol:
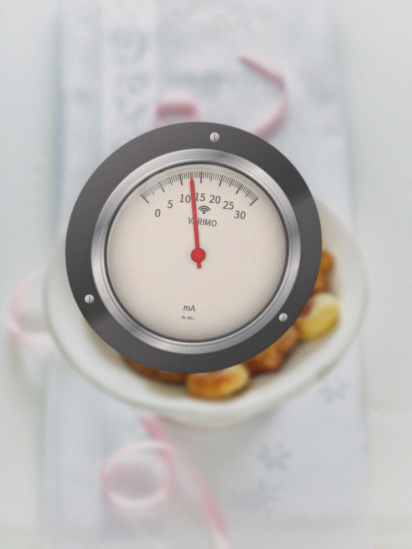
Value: 12.5 mA
